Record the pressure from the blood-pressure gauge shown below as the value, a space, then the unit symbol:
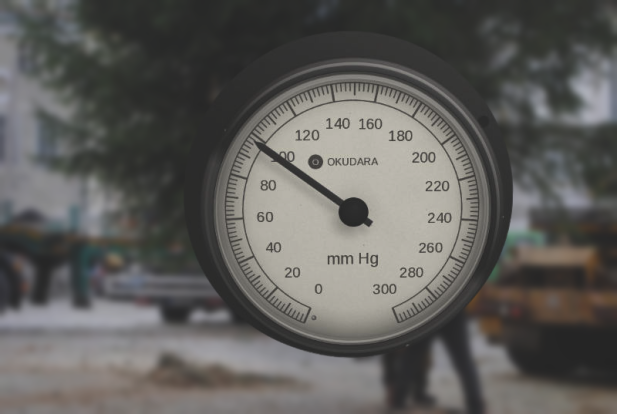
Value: 98 mmHg
